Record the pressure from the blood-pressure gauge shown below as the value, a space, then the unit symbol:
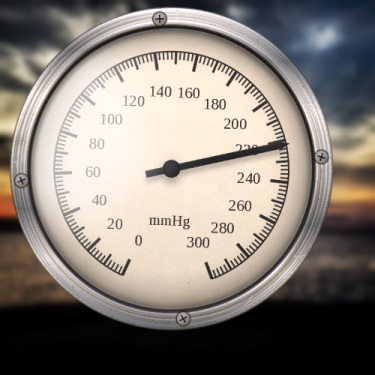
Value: 222 mmHg
